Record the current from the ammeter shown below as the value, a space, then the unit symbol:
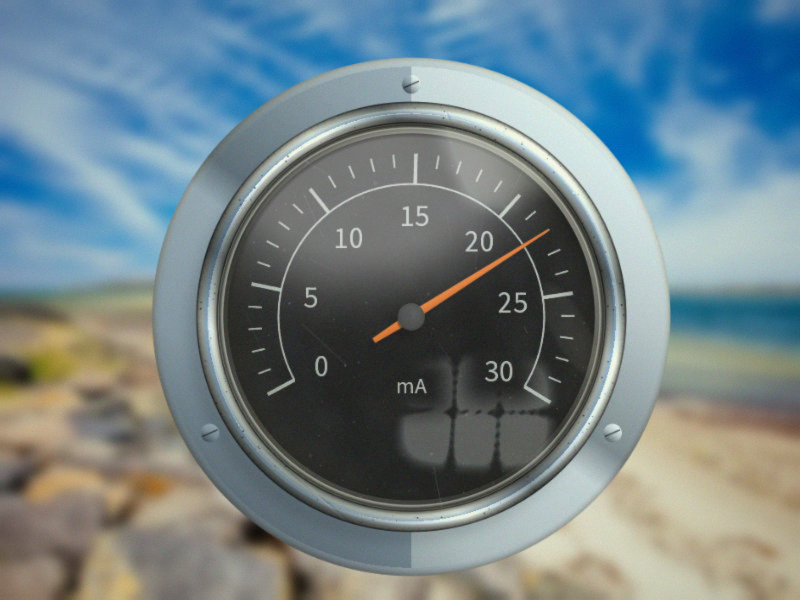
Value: 22 mA
